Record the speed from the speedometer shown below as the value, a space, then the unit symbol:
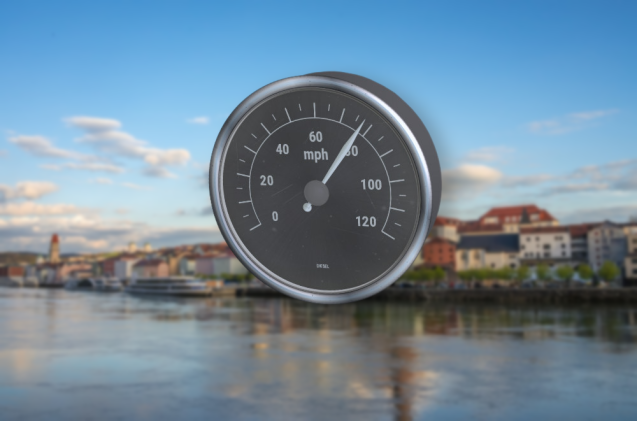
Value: 77.5 mph
